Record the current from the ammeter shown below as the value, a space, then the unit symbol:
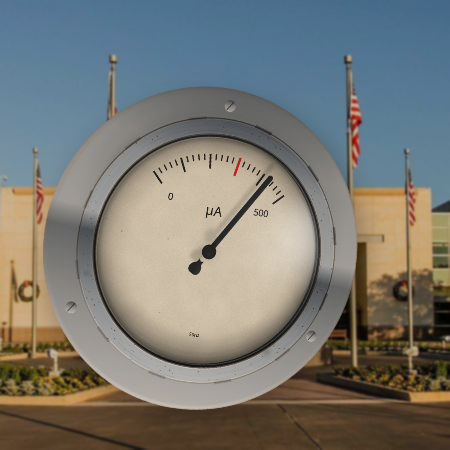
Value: 420 µA
